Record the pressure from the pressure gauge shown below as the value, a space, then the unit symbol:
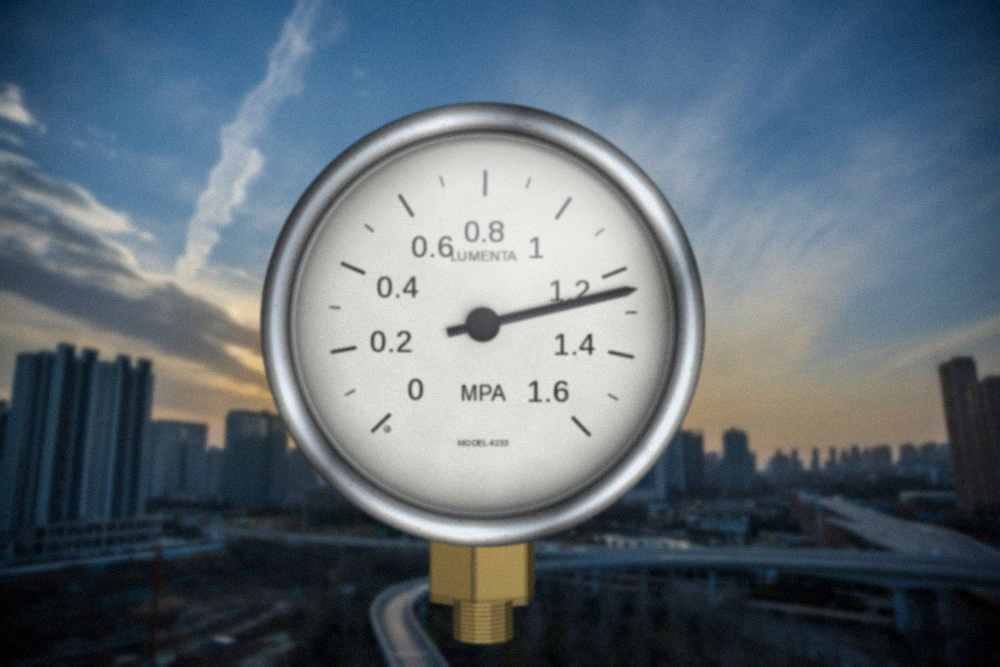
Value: 1.25 MPa
